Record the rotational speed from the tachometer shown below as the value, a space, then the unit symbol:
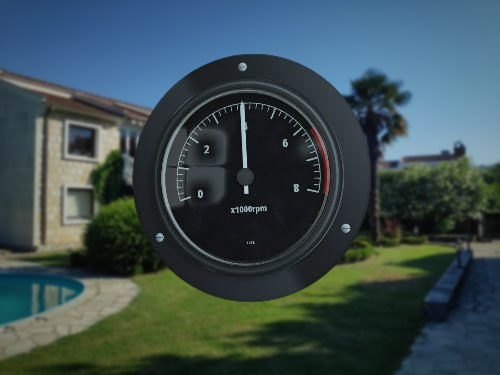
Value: 4000 rpm
